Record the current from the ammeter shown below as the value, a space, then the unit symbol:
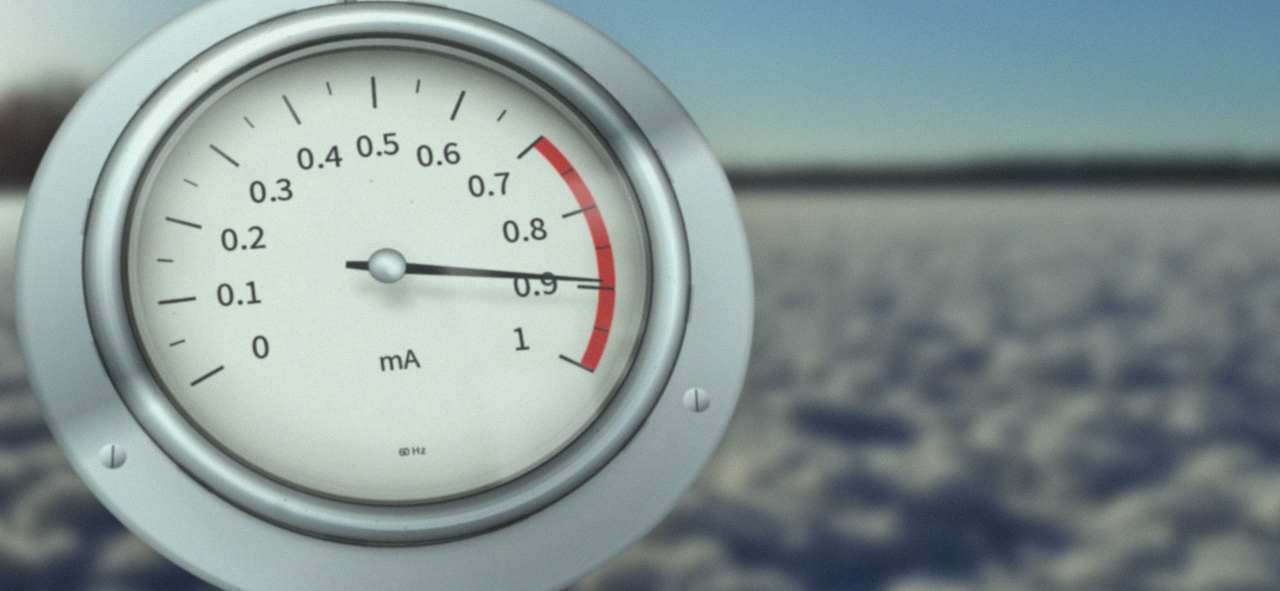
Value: 0.9 mA
